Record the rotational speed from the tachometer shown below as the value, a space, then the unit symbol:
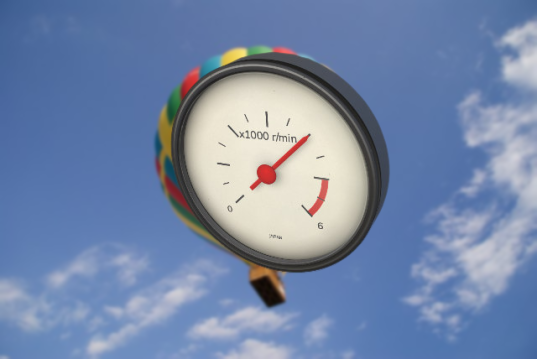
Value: 4000 rpm
